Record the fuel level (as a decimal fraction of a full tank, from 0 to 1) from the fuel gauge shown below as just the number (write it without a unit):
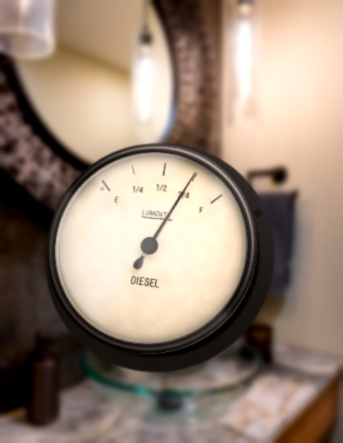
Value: 0.75
